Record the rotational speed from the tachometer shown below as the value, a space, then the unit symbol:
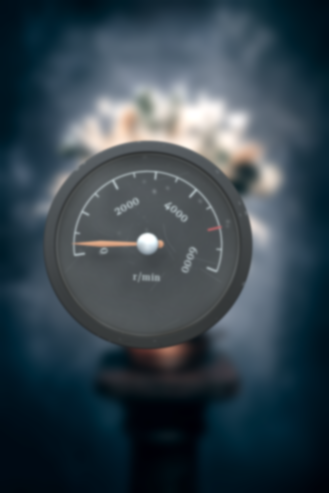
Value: 250 rpm
